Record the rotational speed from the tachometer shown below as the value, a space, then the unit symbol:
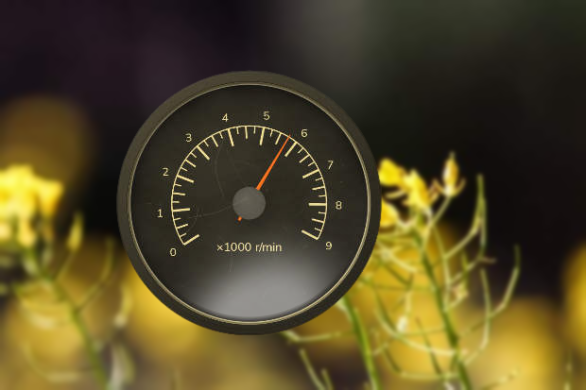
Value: 5750 rpm
